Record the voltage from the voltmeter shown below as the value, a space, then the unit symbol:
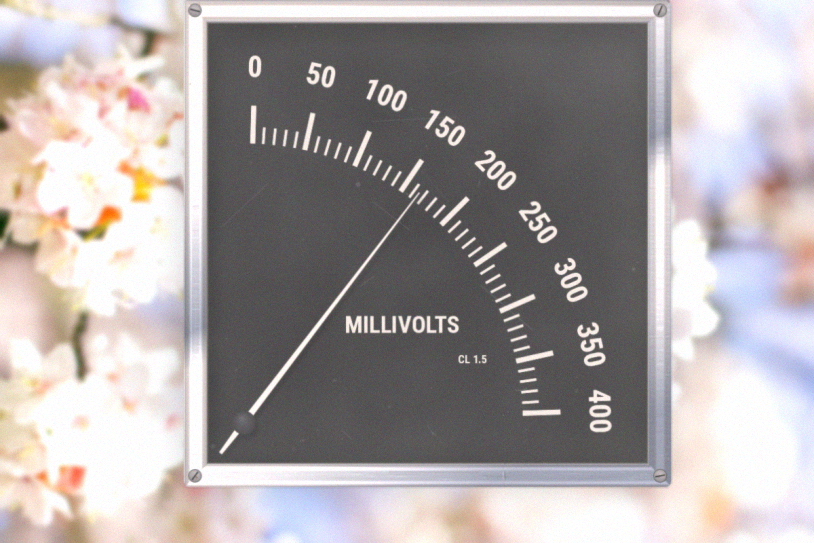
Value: 165 mV
